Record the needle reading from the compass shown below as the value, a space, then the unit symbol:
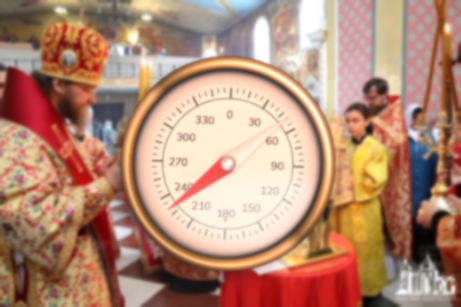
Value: 230 °
